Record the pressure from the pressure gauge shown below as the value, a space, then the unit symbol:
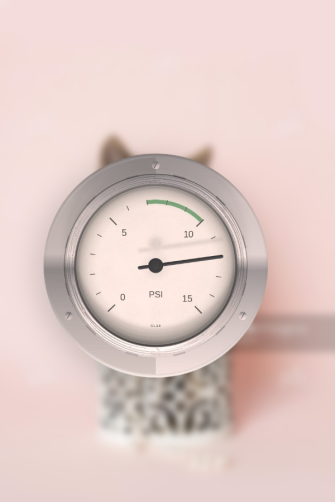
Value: 12 psi
